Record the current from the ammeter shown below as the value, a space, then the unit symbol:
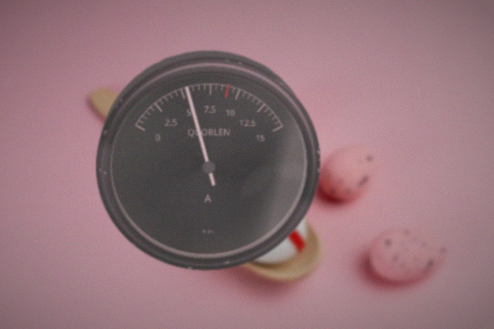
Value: 5.5 A
